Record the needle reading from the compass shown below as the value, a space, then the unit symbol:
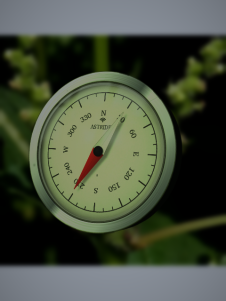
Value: 210 °
